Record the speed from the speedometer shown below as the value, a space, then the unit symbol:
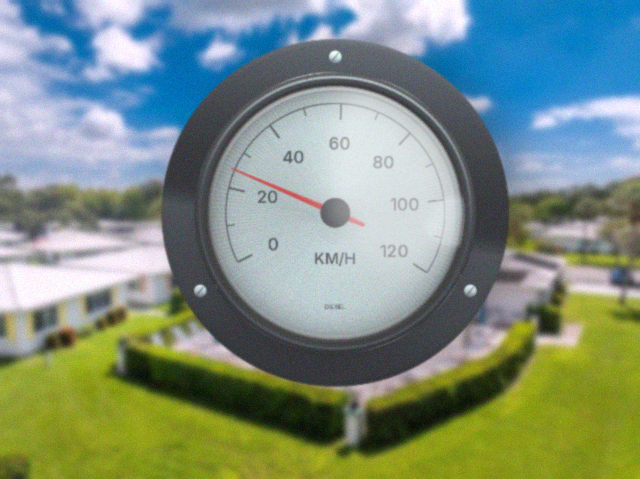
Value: 25 km/h
